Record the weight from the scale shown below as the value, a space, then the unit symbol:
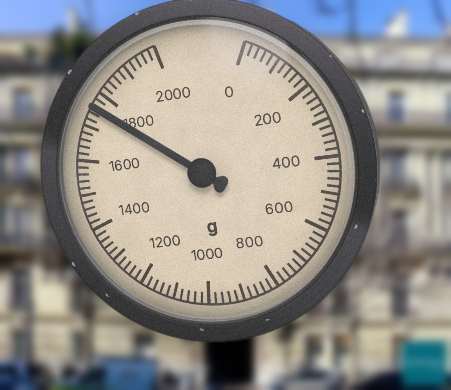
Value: 1760 g
